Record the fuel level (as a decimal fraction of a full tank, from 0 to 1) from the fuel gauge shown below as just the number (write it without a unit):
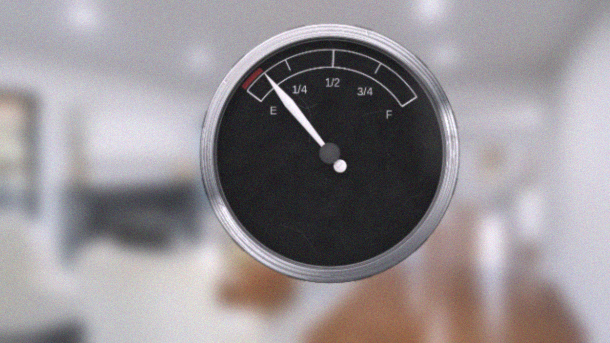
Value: 0.125
